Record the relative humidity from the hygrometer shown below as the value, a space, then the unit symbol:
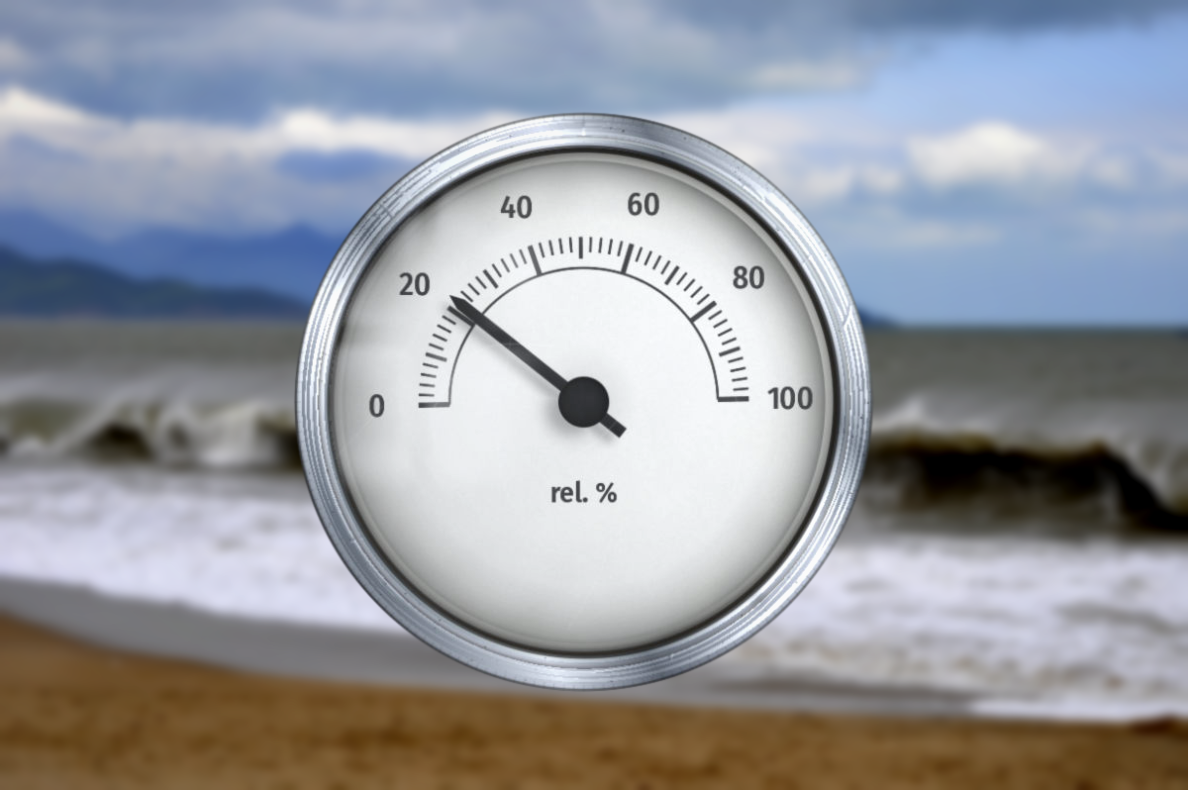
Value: 22 %
